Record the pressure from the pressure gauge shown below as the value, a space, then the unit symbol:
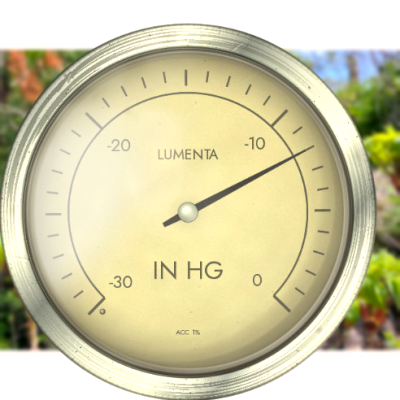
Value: -8 inHg
